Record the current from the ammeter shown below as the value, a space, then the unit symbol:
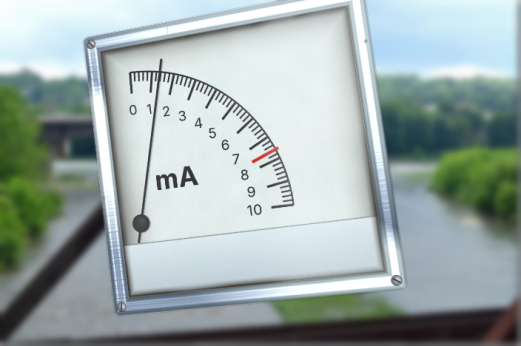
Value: 1.4 mA
